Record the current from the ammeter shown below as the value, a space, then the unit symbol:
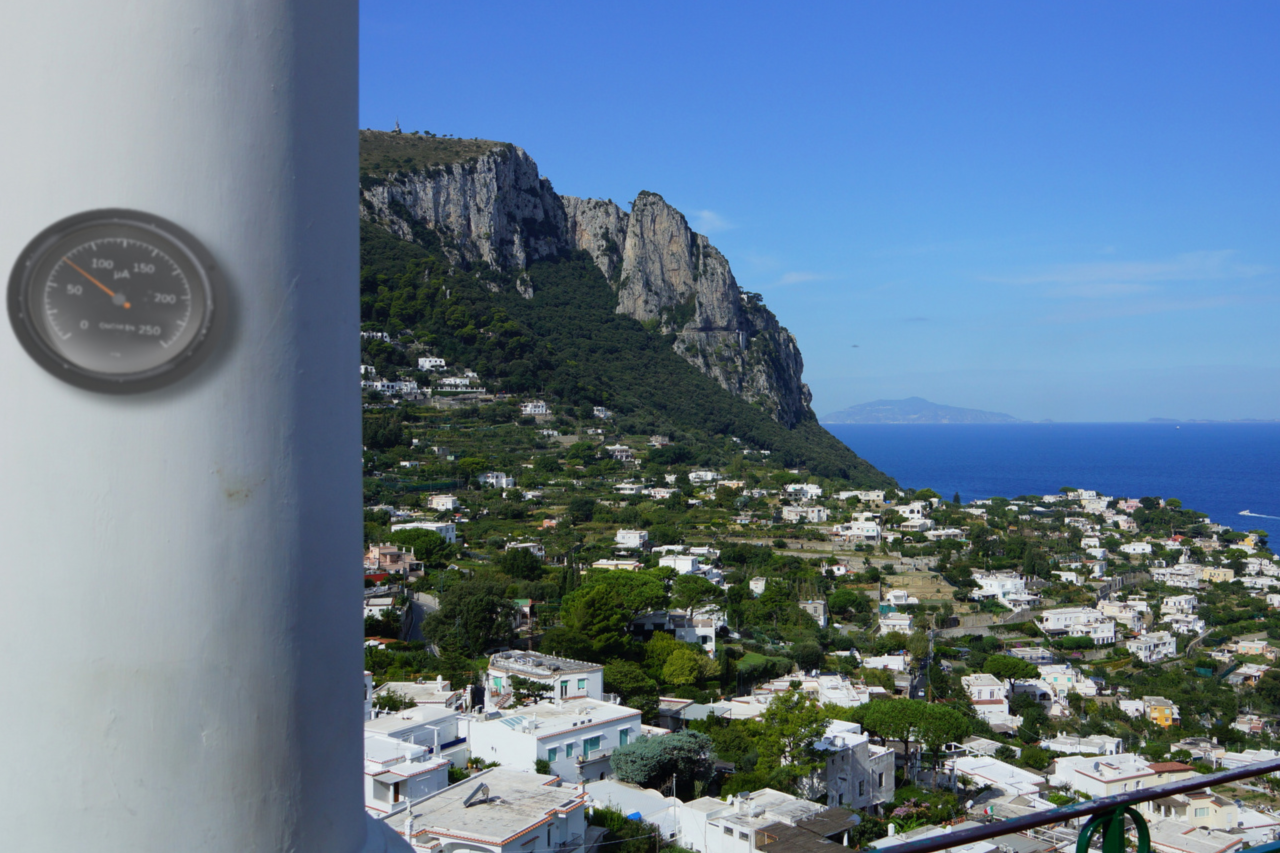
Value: 75 µA
